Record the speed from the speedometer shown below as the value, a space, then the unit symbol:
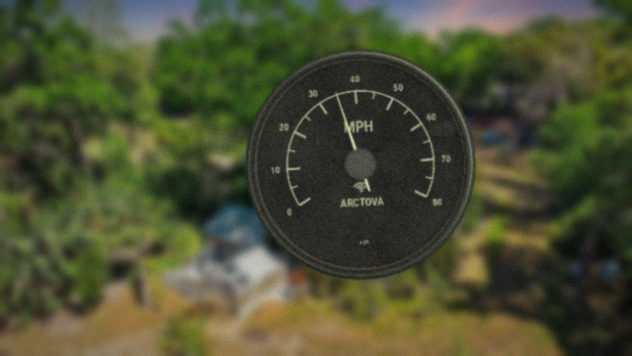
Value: 35 mph
